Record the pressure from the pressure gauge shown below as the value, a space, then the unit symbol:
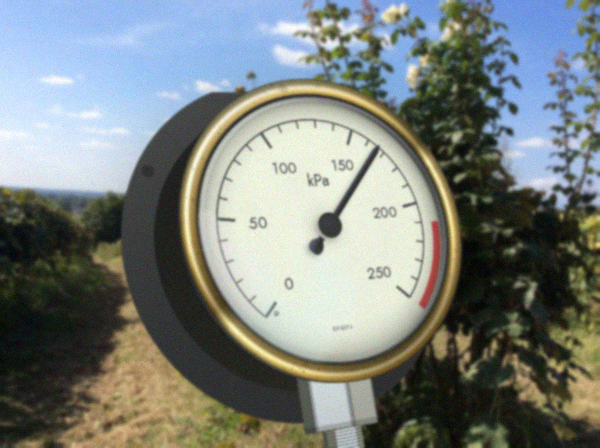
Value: 165 kPa
